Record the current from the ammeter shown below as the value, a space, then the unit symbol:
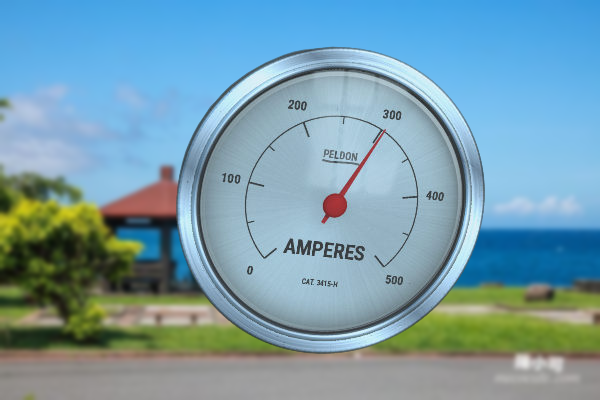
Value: 300 A
